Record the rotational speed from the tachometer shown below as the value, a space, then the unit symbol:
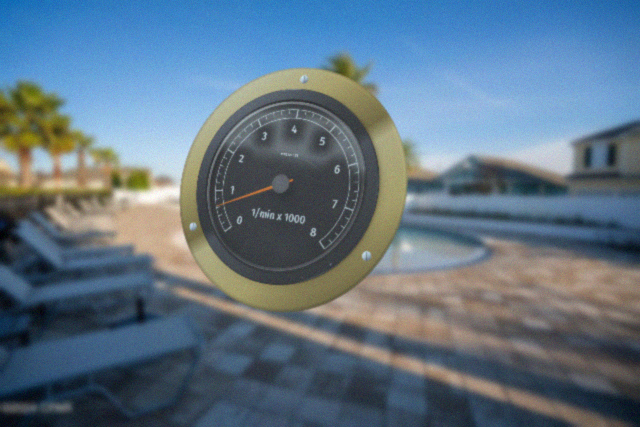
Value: 600 rpm
